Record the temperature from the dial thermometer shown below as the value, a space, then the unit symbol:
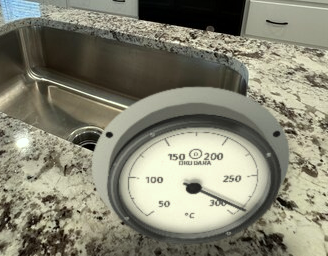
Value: 287.5 °C
